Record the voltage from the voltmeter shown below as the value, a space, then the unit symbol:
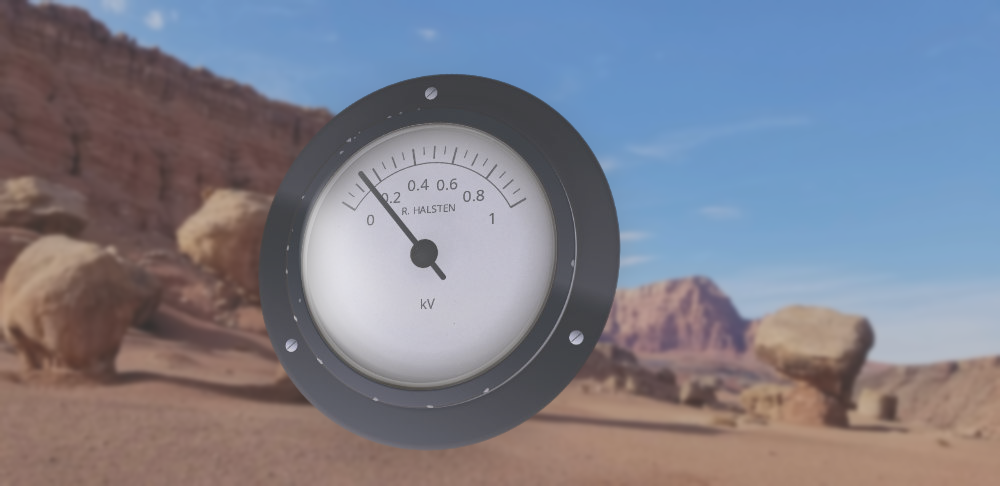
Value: 0.15 kV
